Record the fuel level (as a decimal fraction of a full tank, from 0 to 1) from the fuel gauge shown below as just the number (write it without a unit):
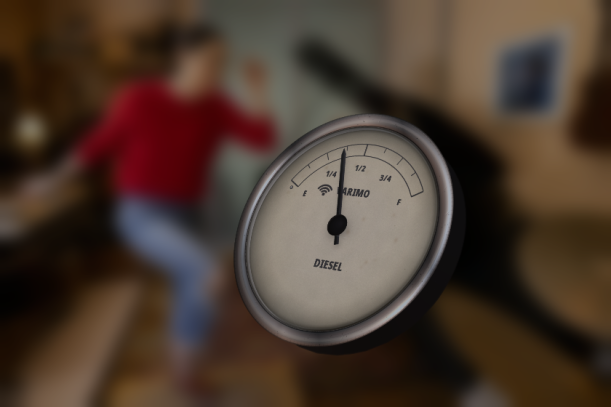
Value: 0.375
